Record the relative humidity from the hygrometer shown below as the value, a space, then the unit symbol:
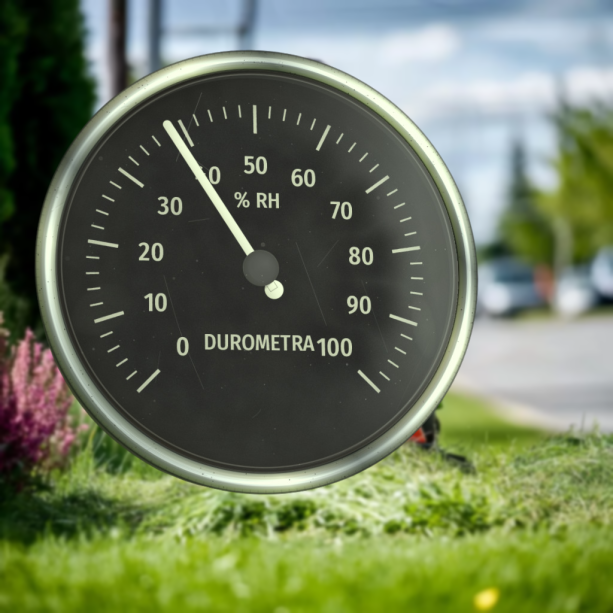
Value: 38 %
